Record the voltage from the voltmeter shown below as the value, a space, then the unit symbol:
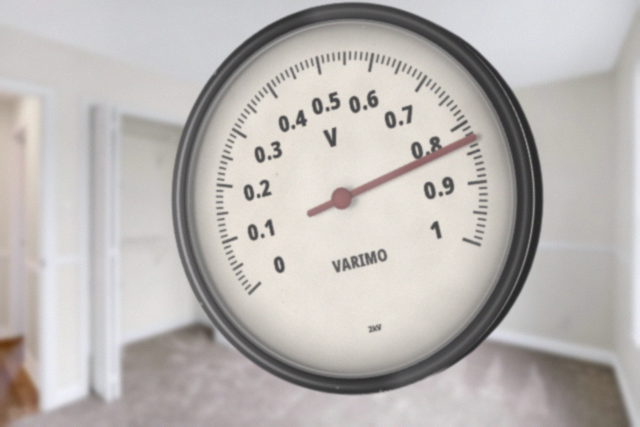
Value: 0.83 V
